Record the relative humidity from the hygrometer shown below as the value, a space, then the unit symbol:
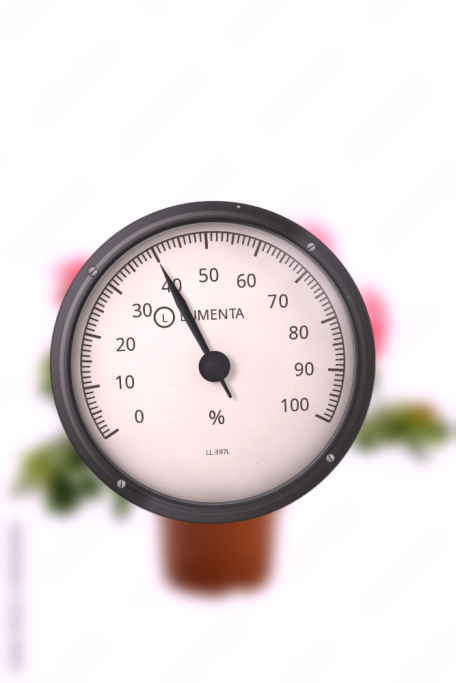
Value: 40 %
